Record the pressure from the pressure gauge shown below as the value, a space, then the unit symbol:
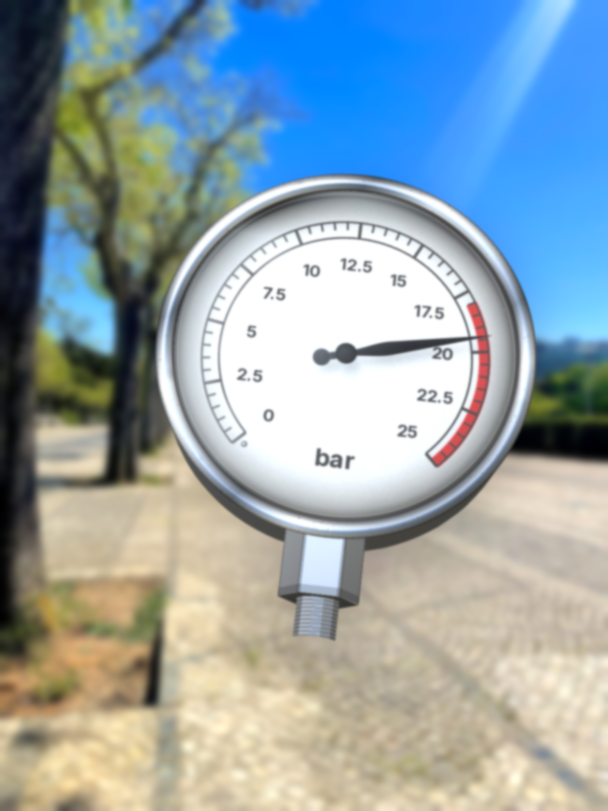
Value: 19.5 bar
